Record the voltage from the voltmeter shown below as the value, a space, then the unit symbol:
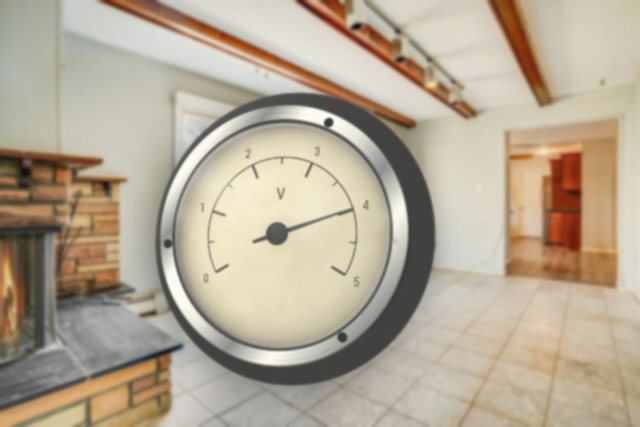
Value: 4 V
